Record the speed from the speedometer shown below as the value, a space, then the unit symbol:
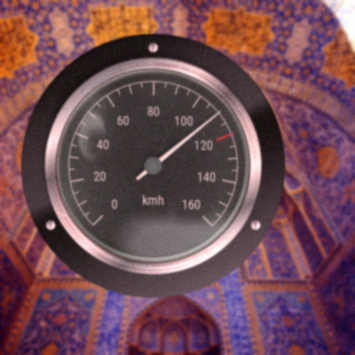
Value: 110 km/h
